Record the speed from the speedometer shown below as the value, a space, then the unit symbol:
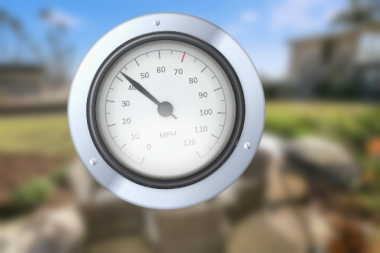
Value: 42.5 mph
